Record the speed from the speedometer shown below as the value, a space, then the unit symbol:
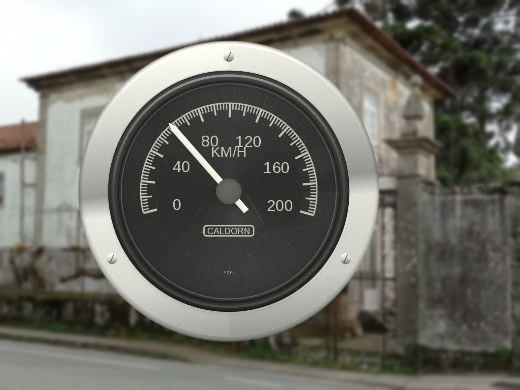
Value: 60 km/h
